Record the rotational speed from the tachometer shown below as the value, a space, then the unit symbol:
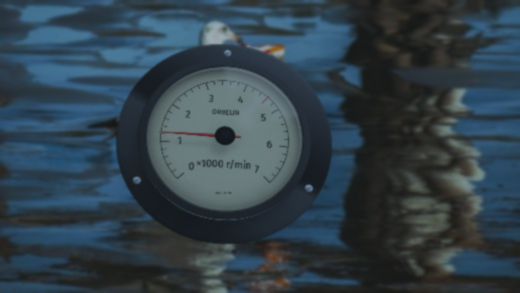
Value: 1200 rpm
